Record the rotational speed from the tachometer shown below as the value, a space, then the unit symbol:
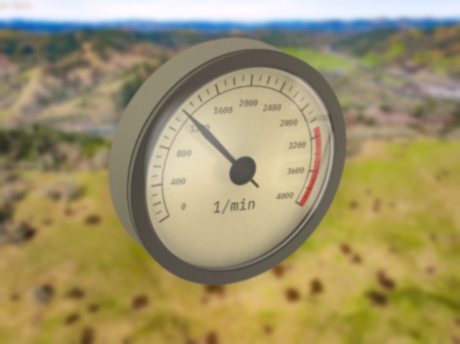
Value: 1200 rpm
